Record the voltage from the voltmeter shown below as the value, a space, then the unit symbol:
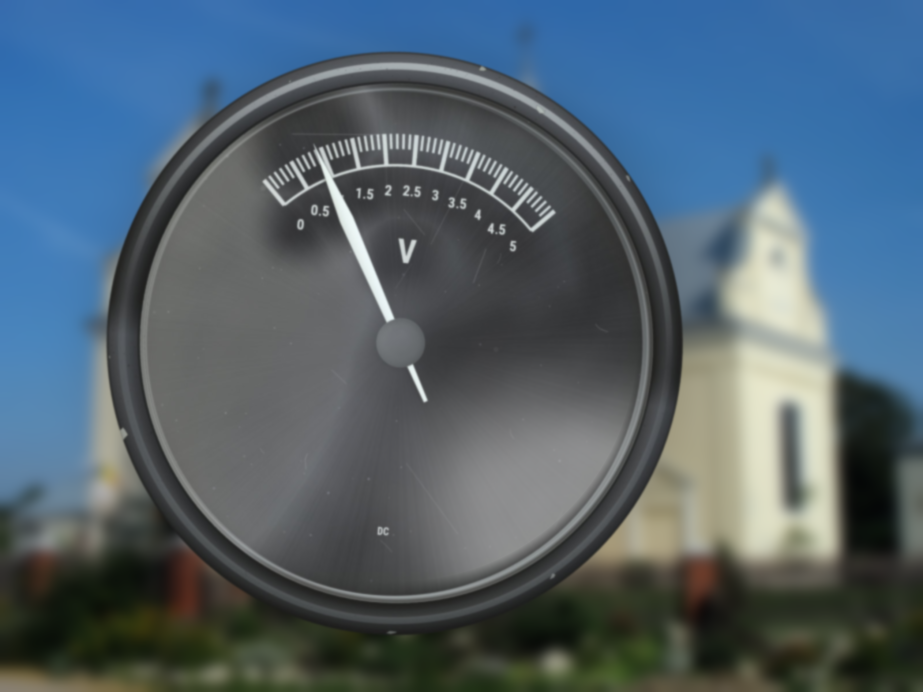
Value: 0.9 V
